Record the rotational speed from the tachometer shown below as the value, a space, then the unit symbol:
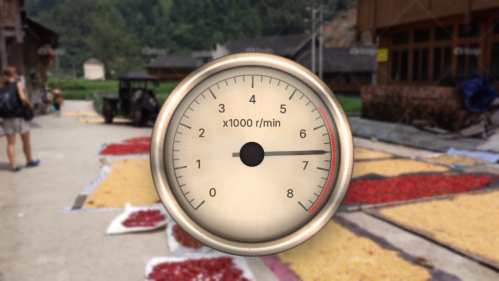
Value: 6600 rpm
